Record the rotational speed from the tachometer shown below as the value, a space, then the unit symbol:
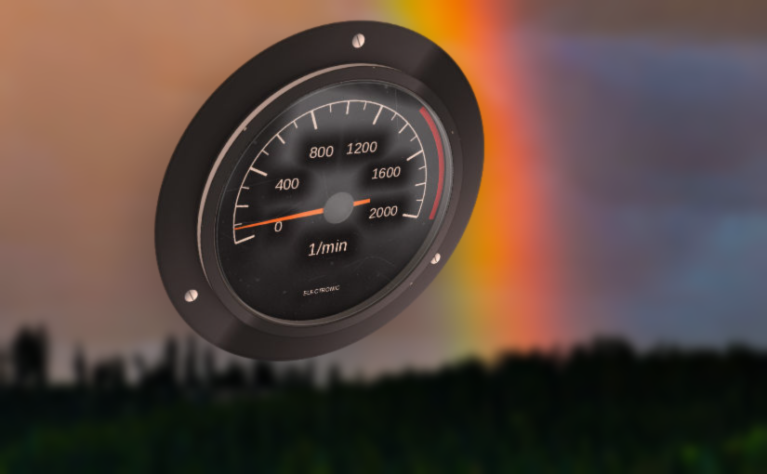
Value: 100 rpm
